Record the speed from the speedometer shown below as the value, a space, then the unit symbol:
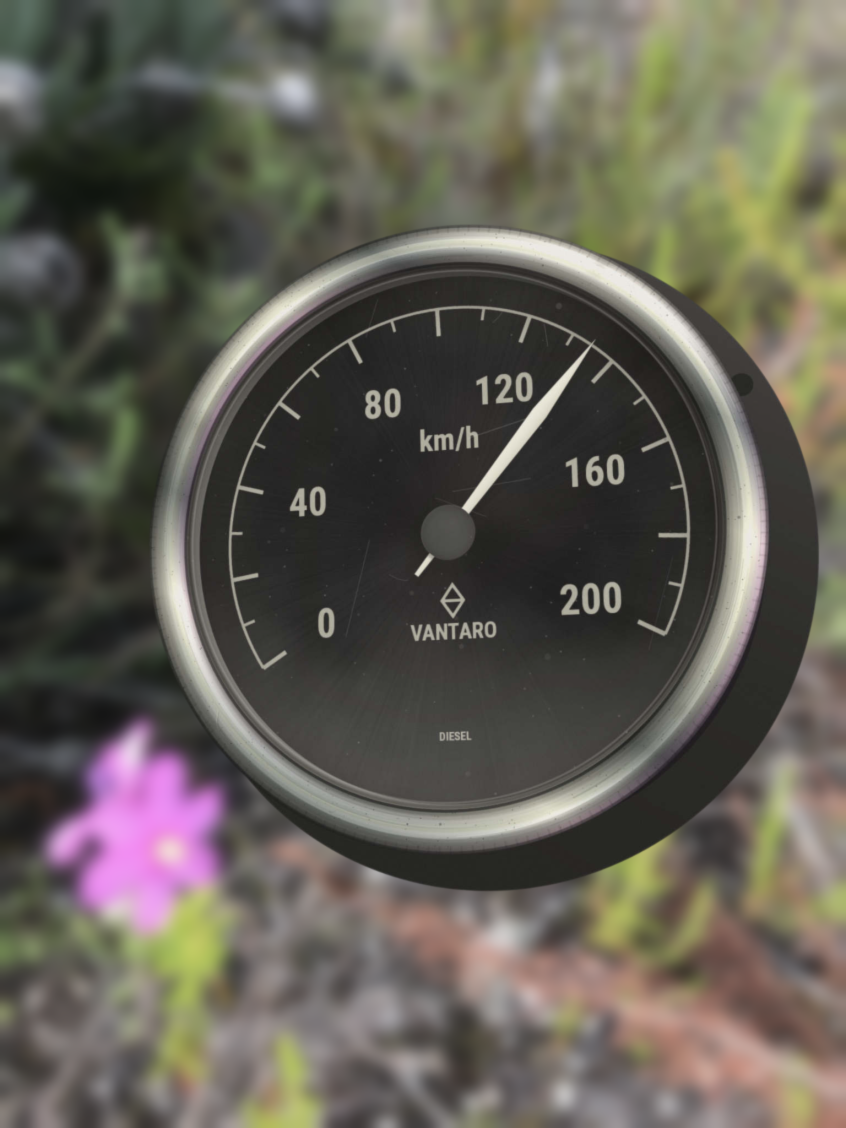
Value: 135 km/h
